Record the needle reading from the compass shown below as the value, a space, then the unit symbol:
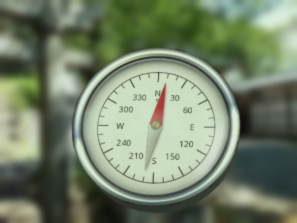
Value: 10 °
